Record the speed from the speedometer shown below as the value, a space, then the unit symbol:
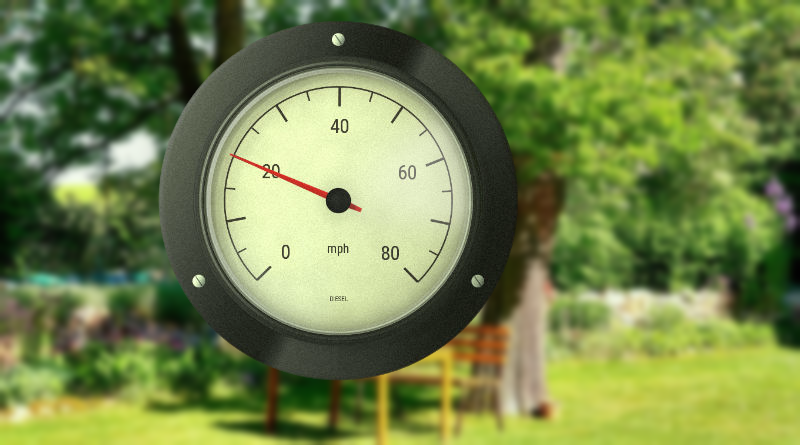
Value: 20 mph
